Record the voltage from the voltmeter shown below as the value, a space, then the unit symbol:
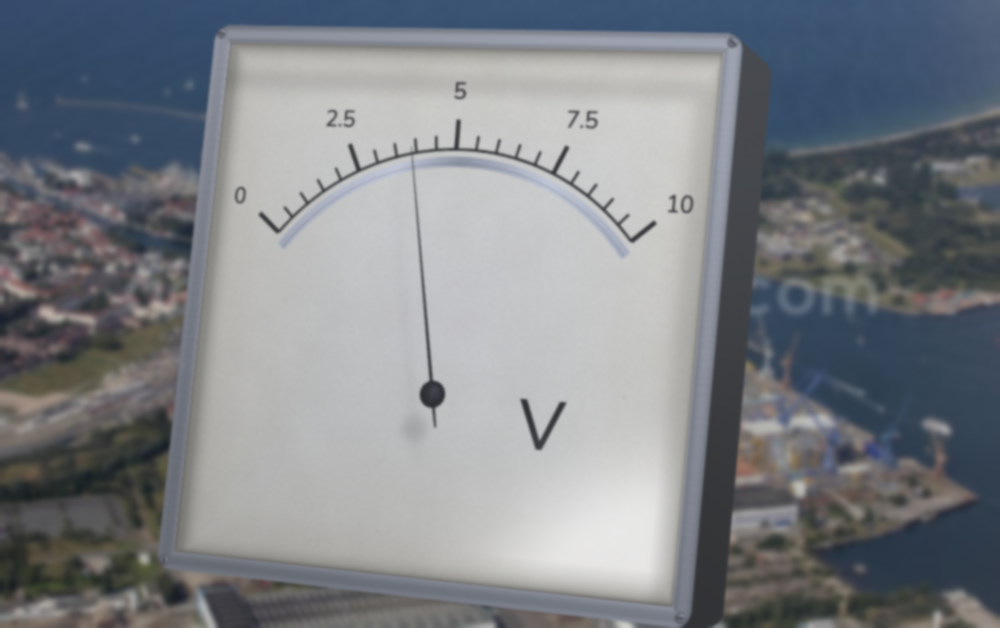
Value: 4 V
